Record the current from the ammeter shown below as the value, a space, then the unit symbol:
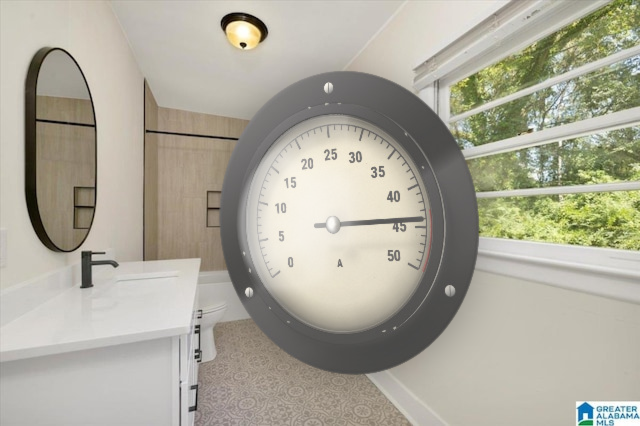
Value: 44 A
